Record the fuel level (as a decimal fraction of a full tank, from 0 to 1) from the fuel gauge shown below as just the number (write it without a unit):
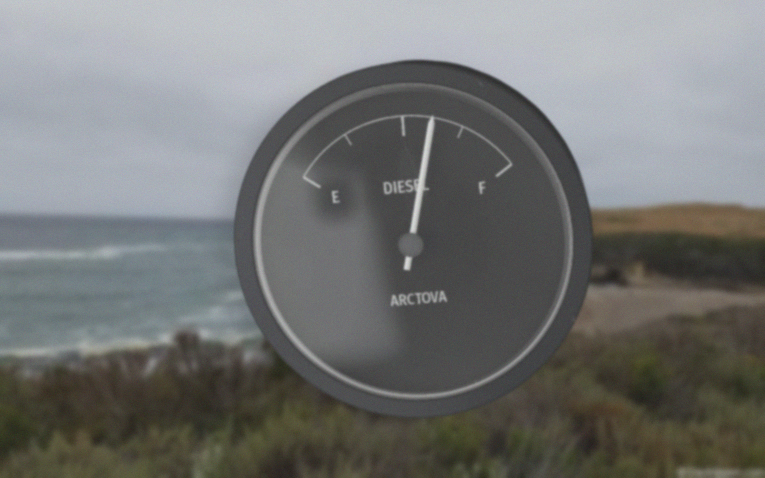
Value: 0.625
